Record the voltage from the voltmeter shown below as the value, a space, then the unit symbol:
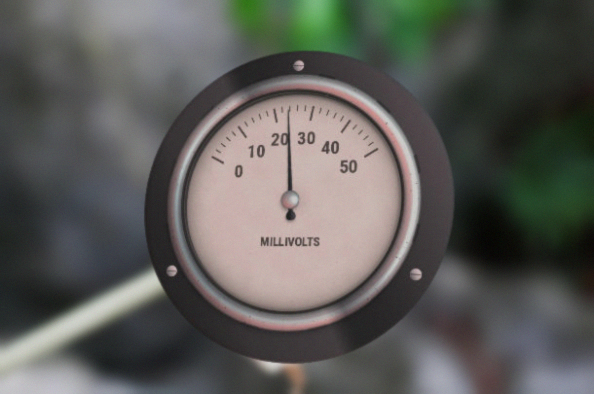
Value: 24 mV
